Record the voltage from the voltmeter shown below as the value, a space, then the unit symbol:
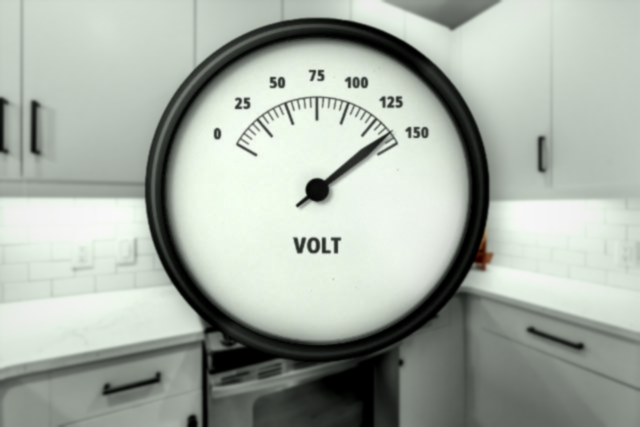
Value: 140 V
